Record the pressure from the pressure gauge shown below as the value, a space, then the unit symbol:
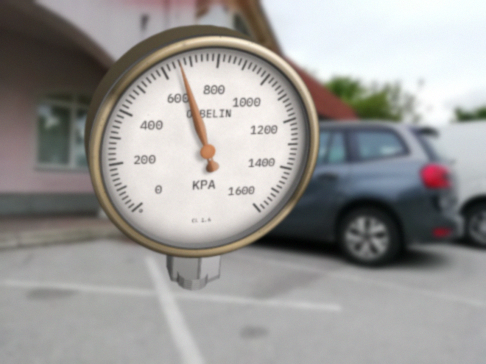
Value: 660 kPa
